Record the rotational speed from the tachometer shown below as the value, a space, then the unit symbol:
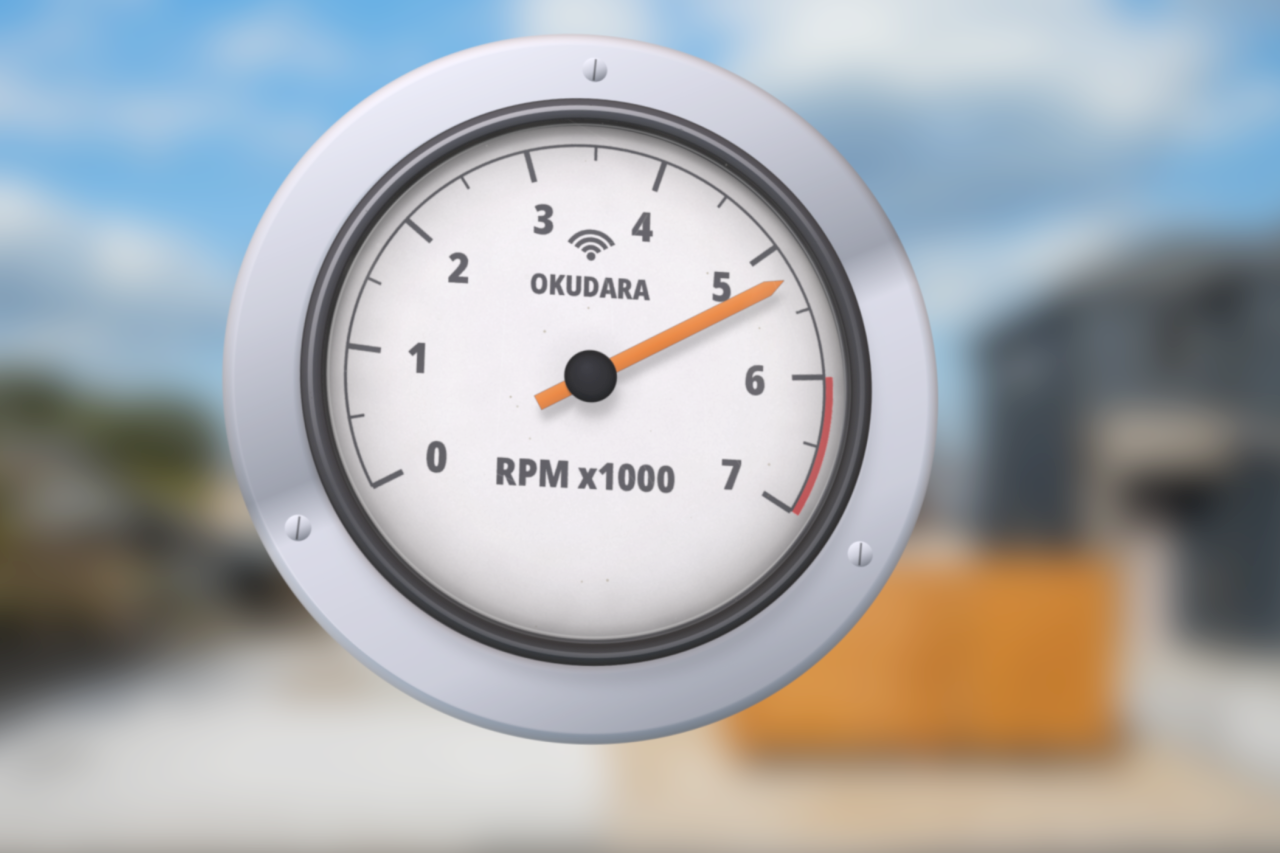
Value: 5250 rpm
